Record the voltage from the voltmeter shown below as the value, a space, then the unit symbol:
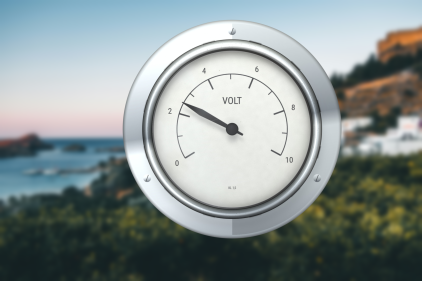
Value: 2.5 V
